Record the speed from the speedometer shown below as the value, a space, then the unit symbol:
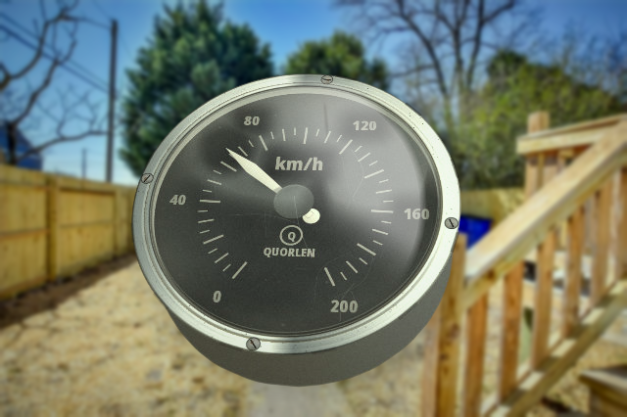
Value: 65 km/h
